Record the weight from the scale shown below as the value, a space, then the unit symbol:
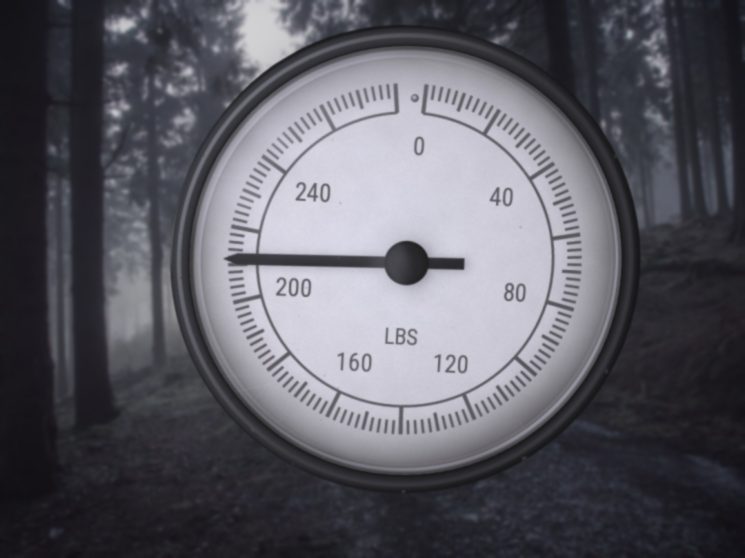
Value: 212 lb
